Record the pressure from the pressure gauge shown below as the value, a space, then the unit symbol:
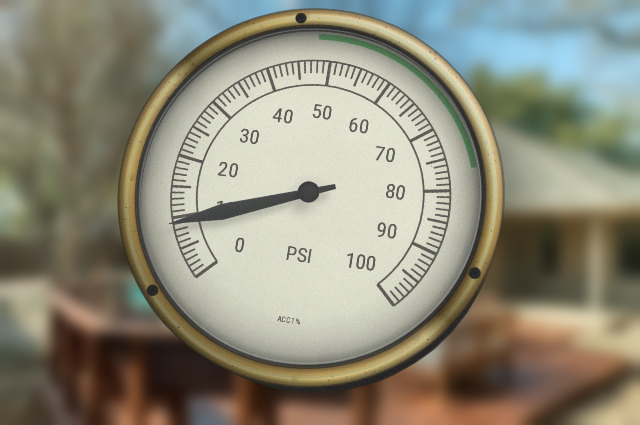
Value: 9 psi
